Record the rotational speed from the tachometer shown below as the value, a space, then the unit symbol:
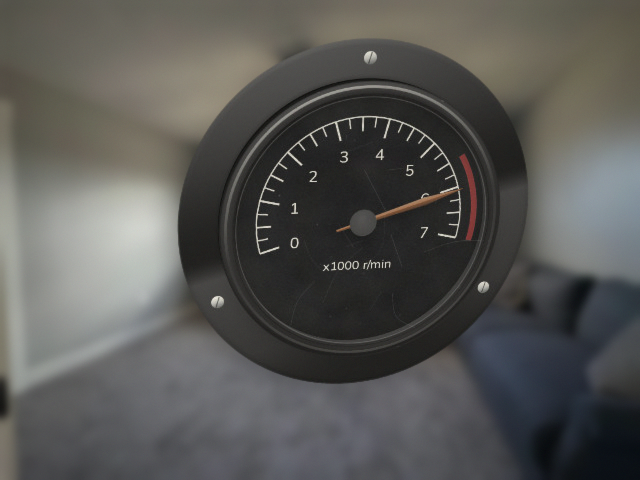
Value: 6000 rpm
